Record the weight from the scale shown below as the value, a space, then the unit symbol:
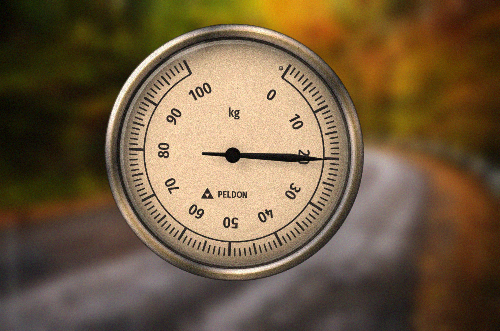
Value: 20 kg
